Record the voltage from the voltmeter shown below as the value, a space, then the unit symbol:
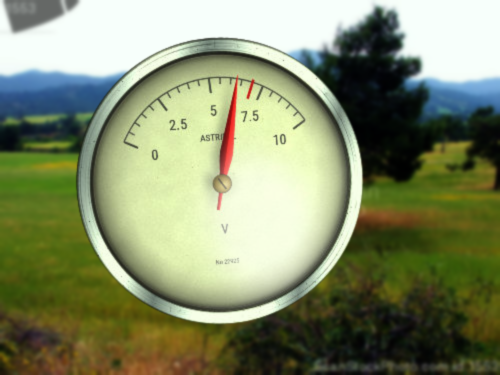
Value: 6.25 V
